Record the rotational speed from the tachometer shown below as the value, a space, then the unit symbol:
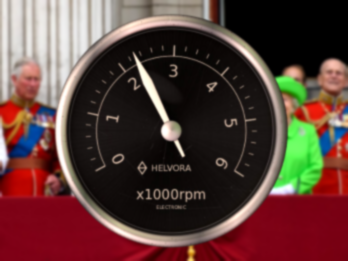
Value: 2300 rpm
